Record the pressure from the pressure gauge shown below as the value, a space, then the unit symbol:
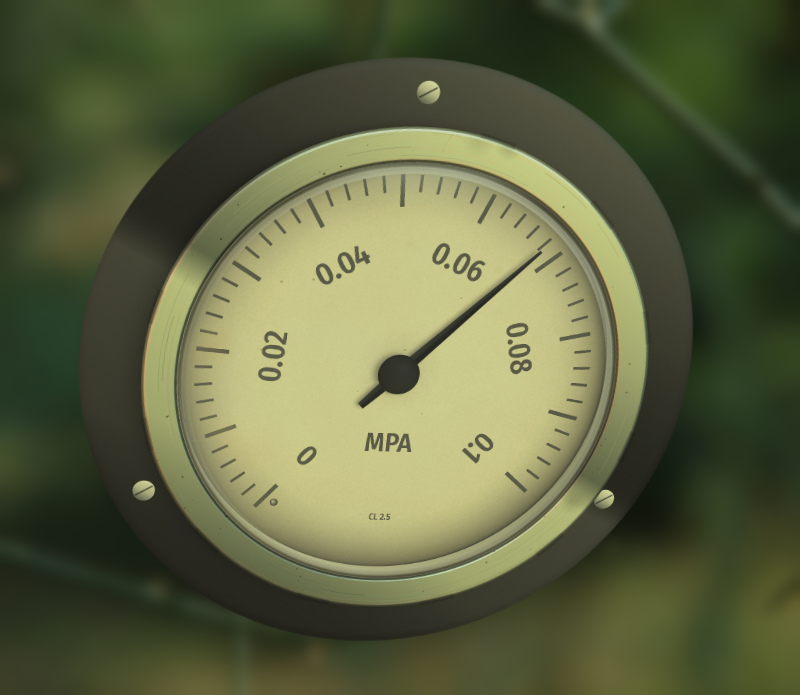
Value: 0.068 MPa
